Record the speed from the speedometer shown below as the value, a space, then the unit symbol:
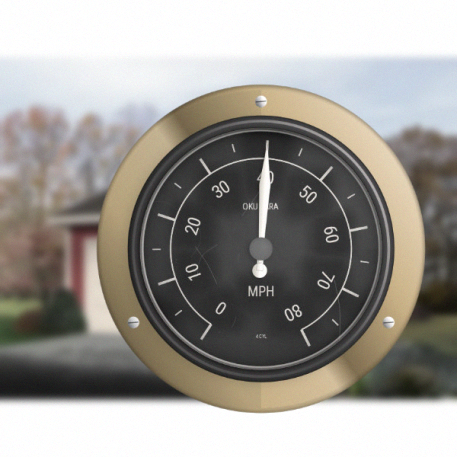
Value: 40 mph
